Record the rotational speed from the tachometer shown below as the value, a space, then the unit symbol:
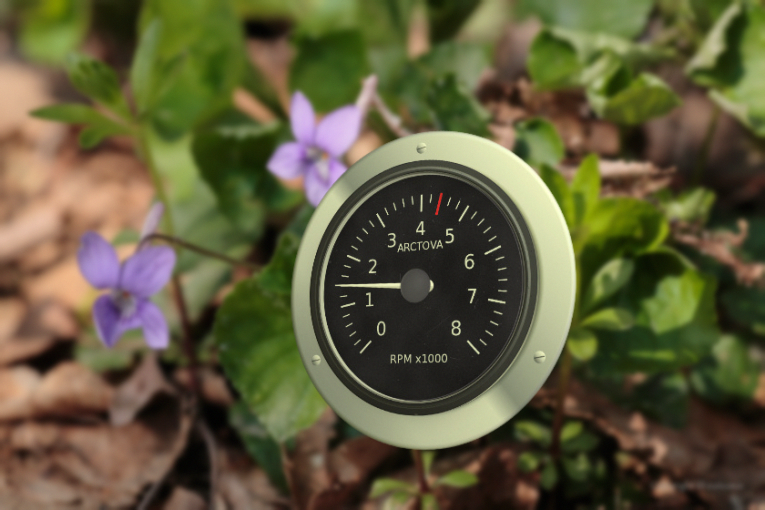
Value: 1400 rpm
